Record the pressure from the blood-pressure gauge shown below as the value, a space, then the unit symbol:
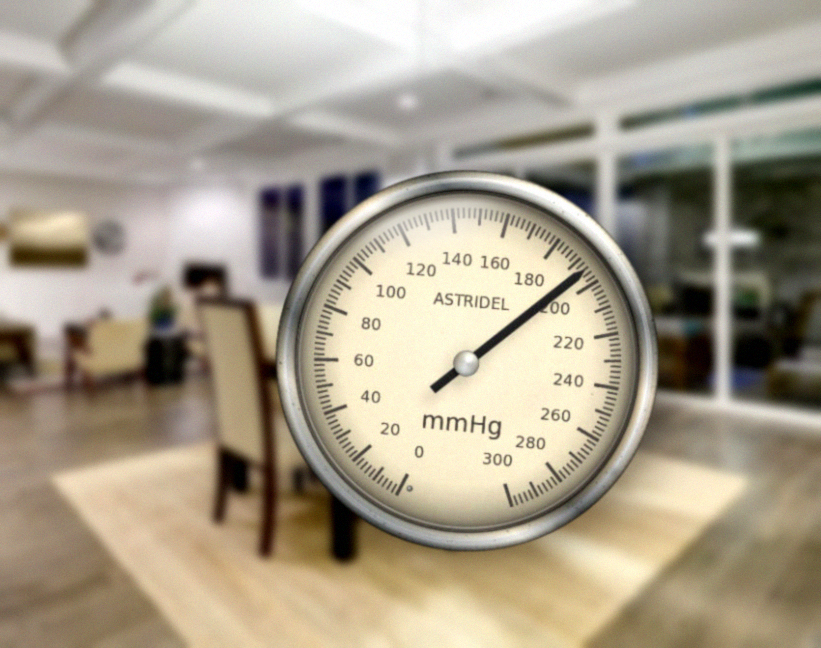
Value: 194 mmHg
